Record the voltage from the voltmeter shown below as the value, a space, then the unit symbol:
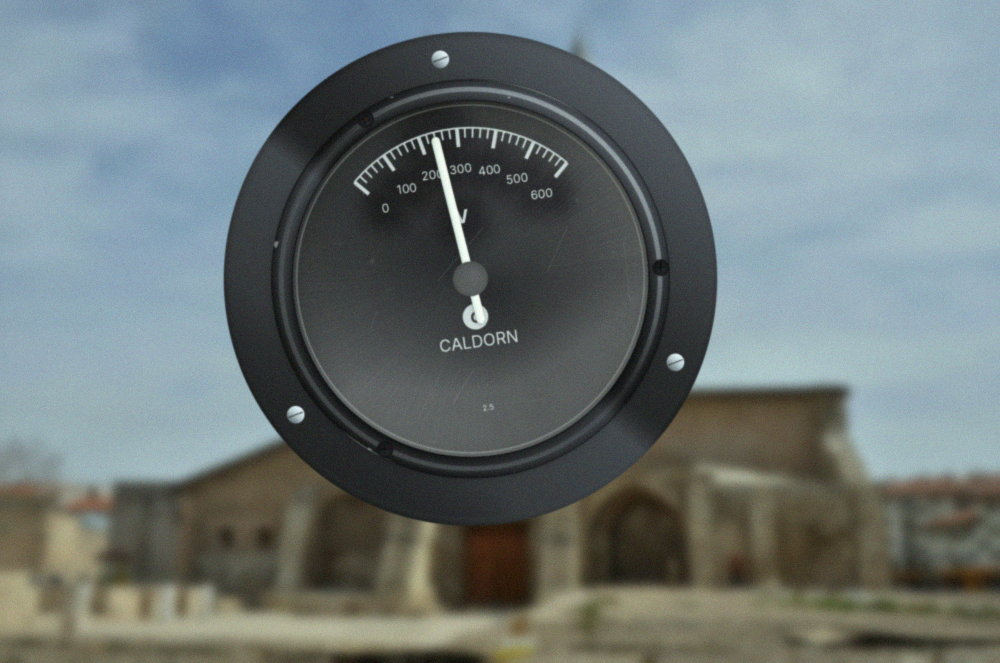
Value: 240 V
